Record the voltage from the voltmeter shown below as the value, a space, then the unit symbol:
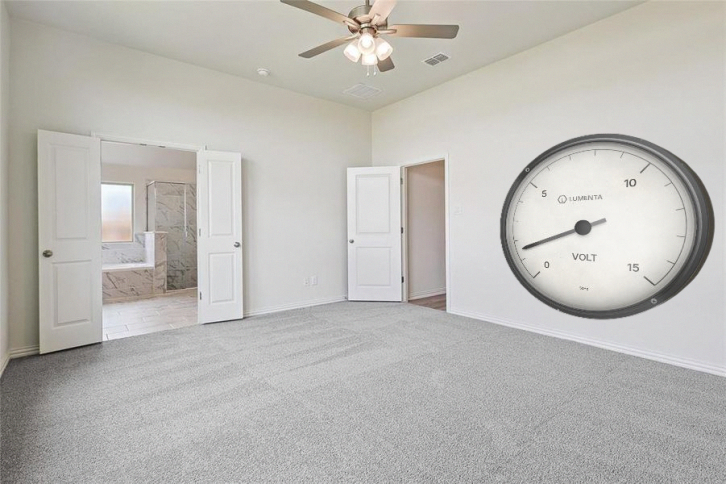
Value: 1.5 V
